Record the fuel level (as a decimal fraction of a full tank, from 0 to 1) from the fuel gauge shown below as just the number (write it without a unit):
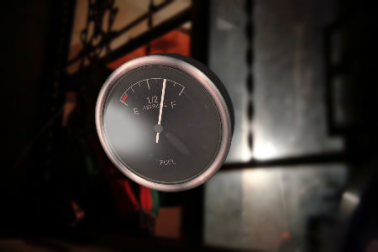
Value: 0.75
